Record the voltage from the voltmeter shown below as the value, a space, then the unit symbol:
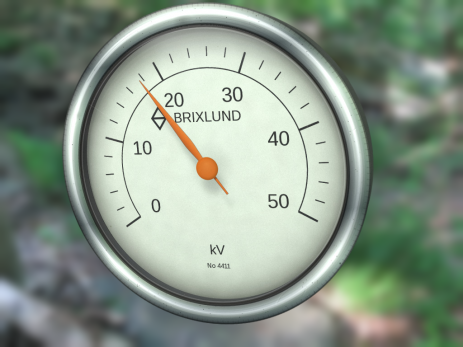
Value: 18 kV
